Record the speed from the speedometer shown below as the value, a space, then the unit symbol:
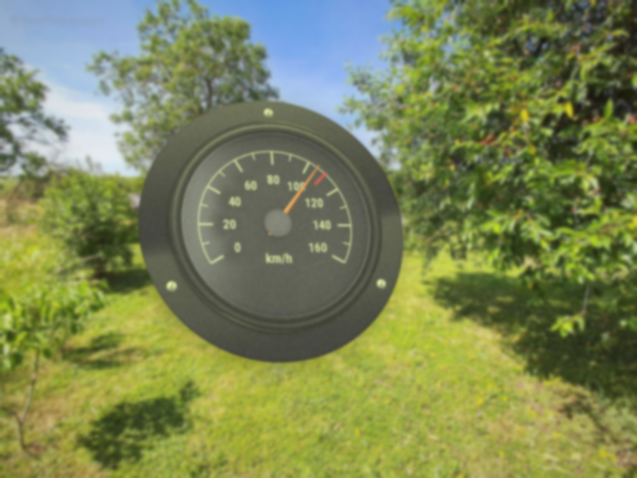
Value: 105 km/h
